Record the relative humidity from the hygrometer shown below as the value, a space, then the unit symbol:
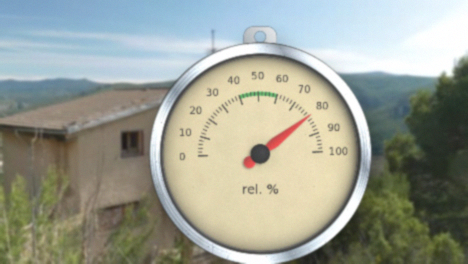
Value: 80 %
